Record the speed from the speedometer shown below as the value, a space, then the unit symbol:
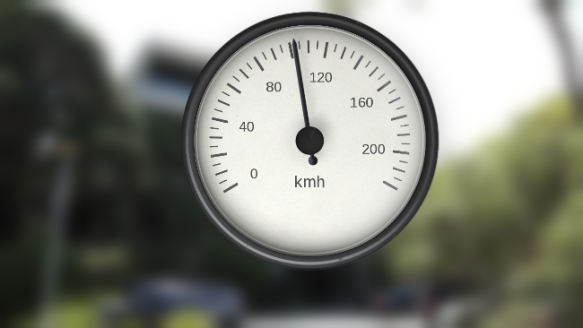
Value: 102.5 km/h
